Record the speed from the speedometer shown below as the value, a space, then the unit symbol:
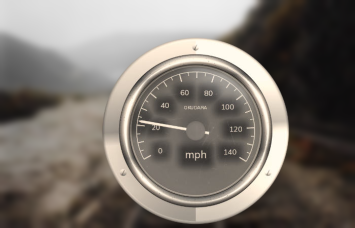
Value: 22.5 mph
